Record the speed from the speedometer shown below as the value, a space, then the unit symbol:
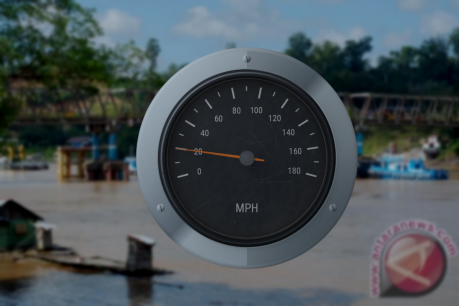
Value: 20 mph
